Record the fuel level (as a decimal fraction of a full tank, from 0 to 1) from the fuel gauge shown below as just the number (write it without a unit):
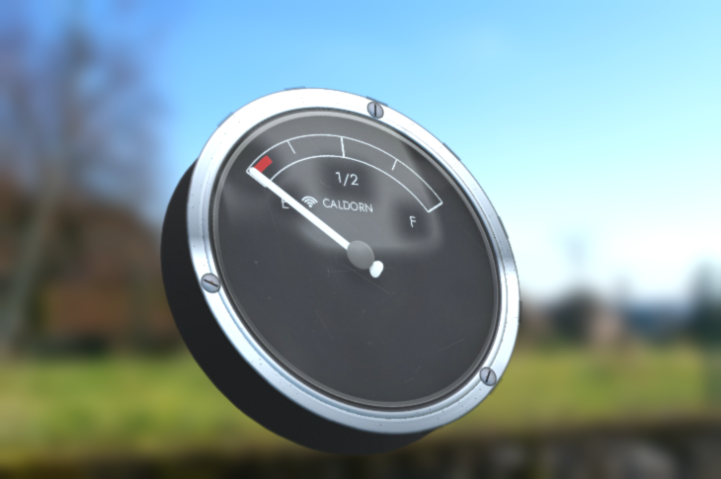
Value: 0
